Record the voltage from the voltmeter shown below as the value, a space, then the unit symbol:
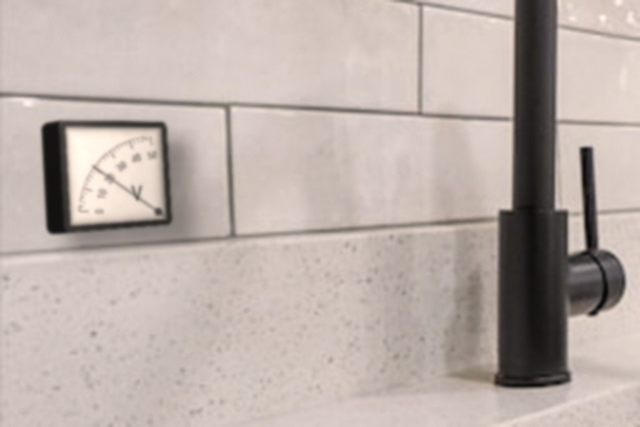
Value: 20 V
